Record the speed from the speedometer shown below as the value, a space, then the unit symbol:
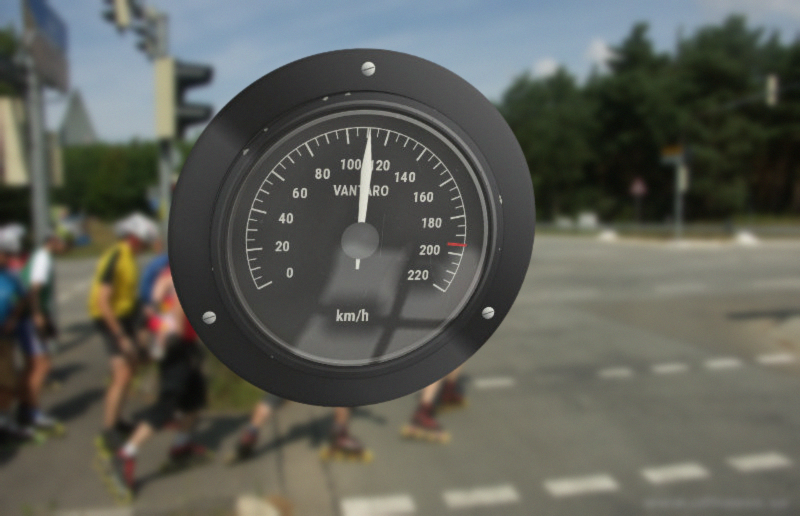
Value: 110 km/h
